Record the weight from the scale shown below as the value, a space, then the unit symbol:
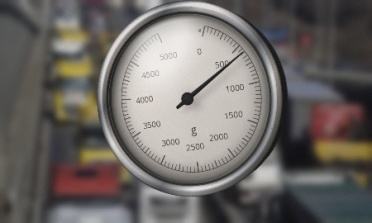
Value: 600 g
